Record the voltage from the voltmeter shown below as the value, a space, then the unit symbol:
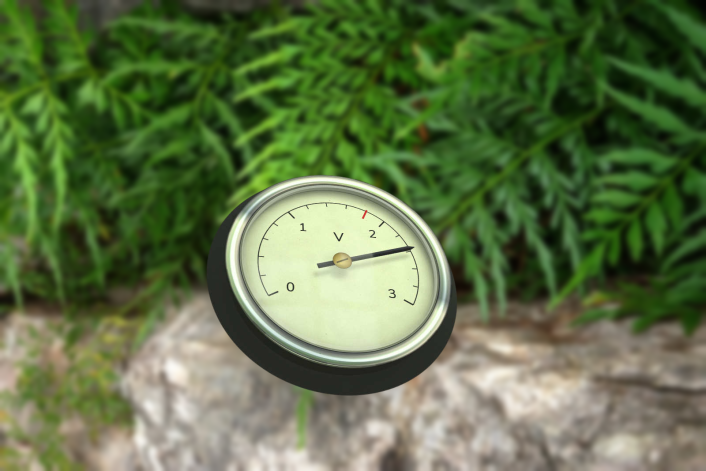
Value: 2.4 V
